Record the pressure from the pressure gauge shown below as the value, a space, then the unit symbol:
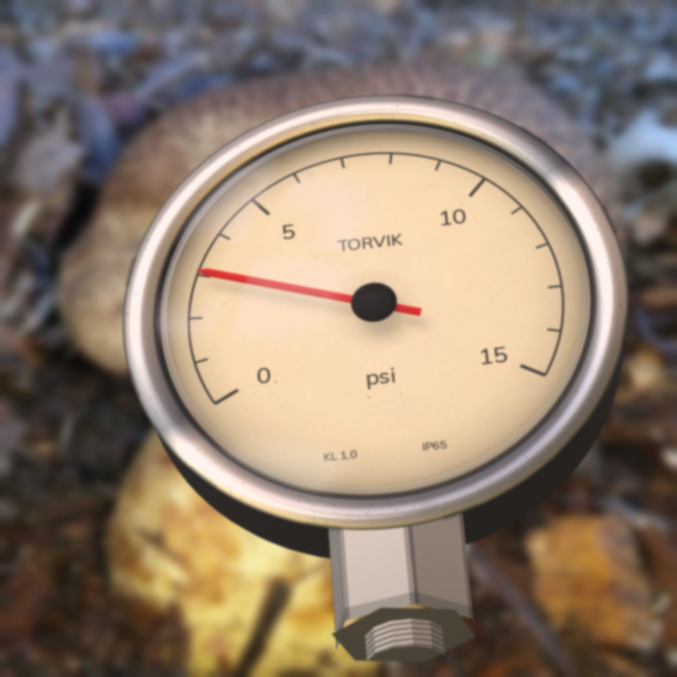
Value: 3 psi
